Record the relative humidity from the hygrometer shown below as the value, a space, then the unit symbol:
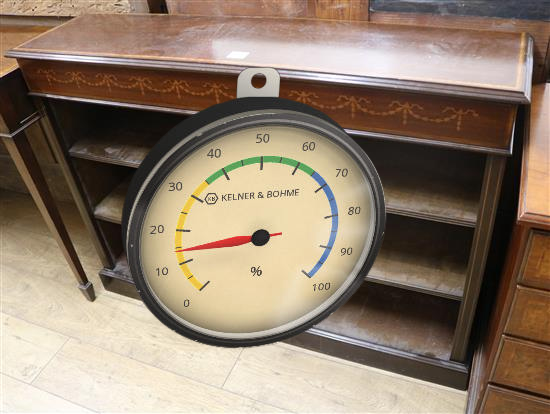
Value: 15 %
